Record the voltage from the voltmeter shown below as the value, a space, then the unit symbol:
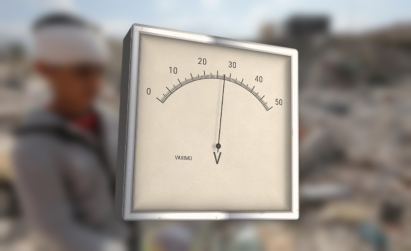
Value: 27.5 V
